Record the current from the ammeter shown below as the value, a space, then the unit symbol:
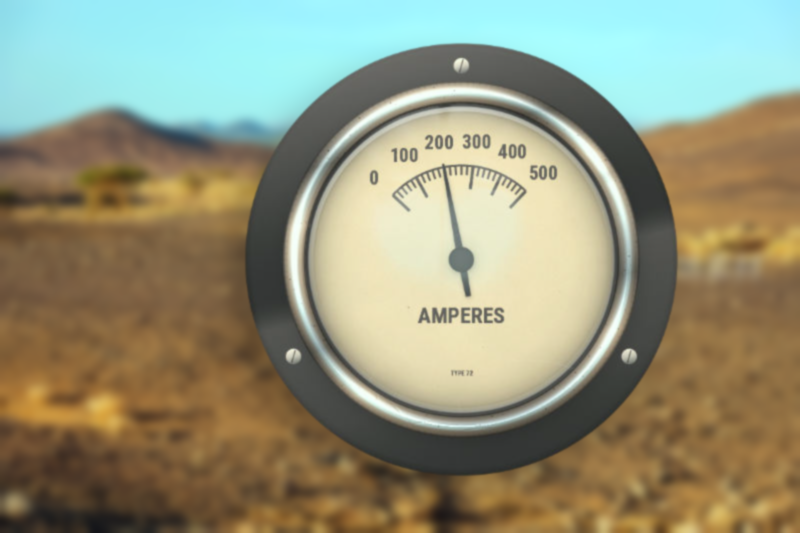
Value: 200 A
